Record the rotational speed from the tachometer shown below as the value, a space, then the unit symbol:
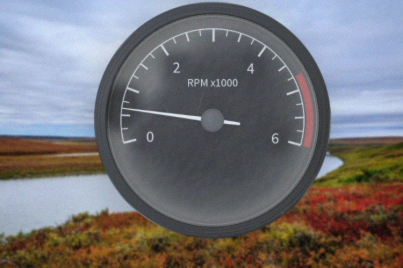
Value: 625 rpm
